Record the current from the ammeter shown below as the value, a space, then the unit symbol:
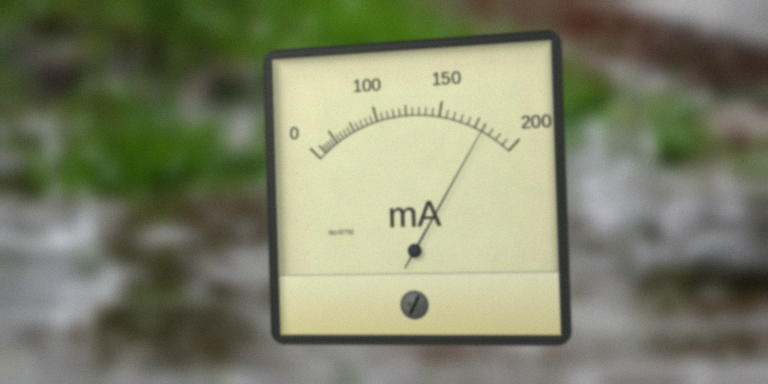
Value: 180 mA
